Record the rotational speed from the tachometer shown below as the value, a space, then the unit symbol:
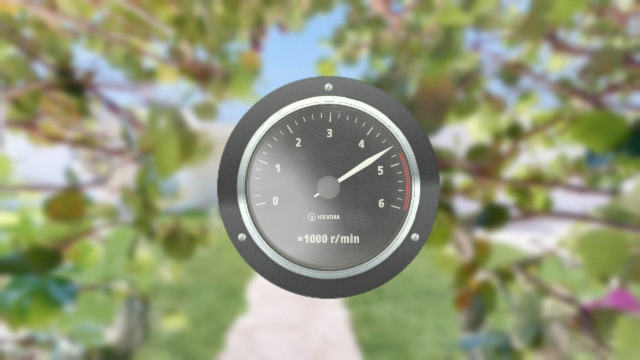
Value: 4600 rpm
